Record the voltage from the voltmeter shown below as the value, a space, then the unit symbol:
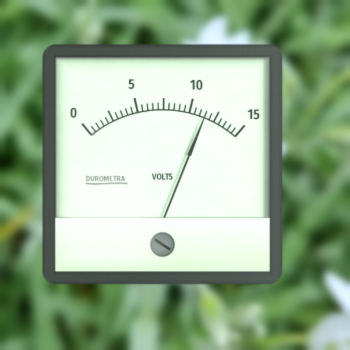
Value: 11.5 V
